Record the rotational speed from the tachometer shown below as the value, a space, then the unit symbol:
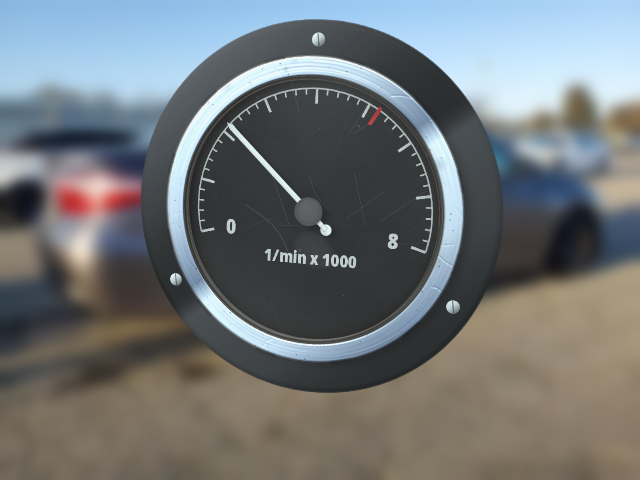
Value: 2200 rpm
